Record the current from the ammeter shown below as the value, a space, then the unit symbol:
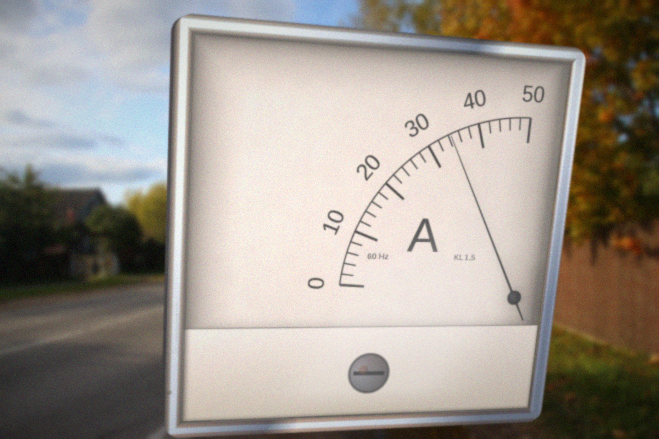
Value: 34 A
